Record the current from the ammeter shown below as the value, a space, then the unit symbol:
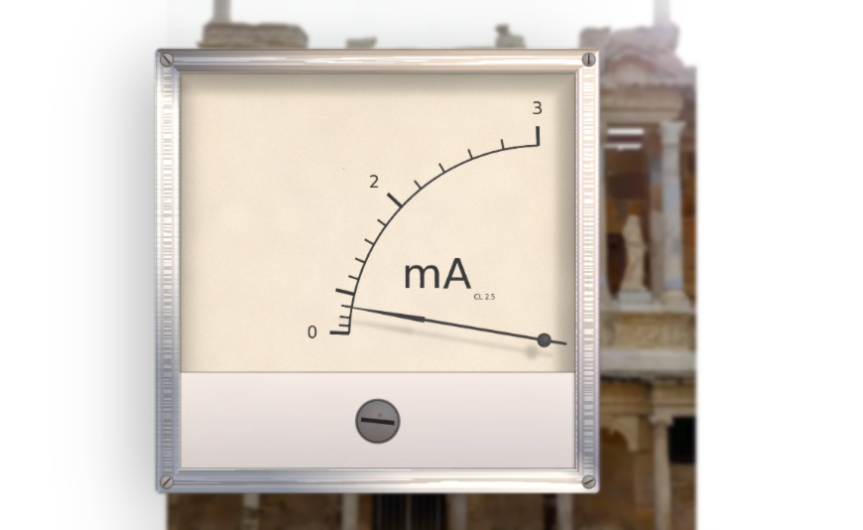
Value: 0.8 mA
